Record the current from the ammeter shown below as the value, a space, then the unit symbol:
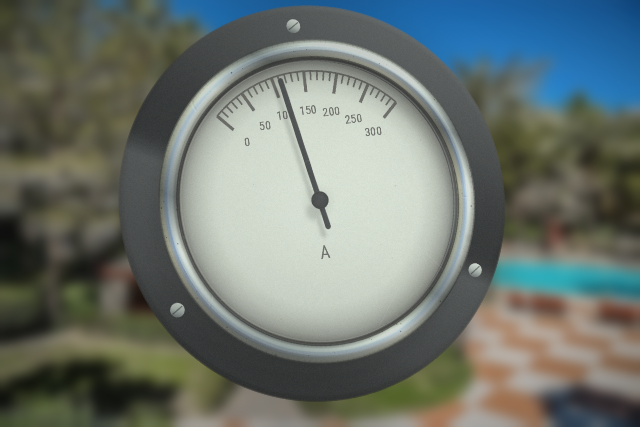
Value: 110 A
